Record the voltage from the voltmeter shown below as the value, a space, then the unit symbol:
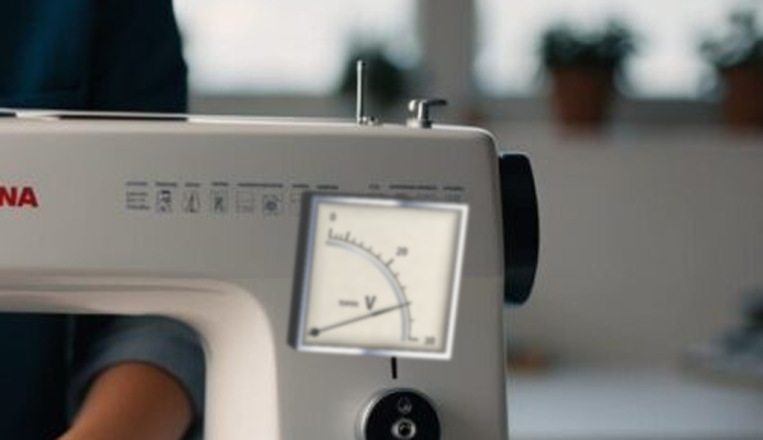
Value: 26 V
